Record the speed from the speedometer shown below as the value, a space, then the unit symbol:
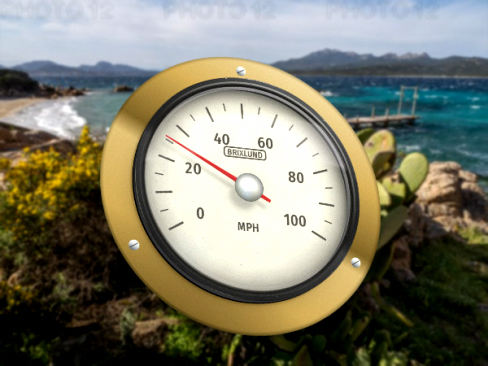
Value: 25 mph
